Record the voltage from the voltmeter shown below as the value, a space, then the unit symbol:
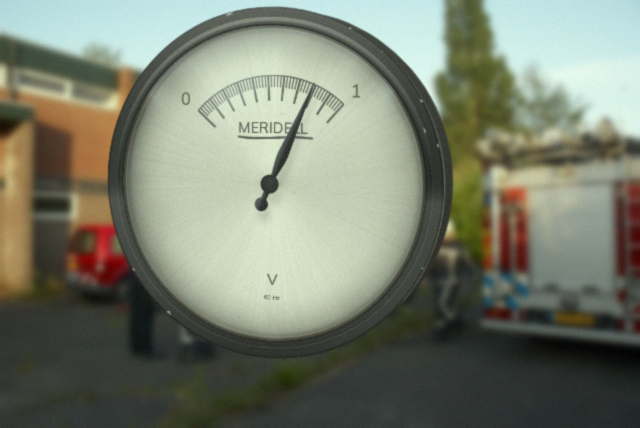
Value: 0.8 V
